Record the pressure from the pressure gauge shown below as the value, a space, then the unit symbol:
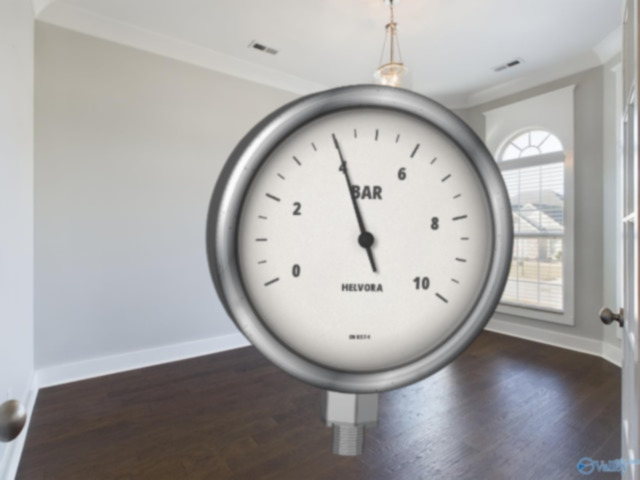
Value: 4 bar
